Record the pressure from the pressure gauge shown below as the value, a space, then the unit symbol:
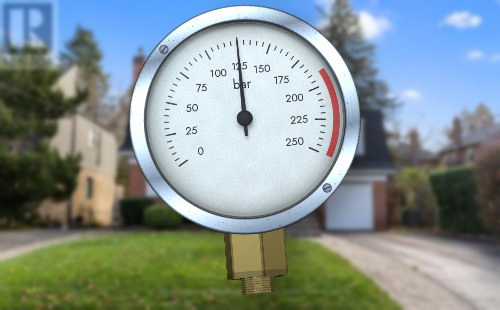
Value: 125 bar
